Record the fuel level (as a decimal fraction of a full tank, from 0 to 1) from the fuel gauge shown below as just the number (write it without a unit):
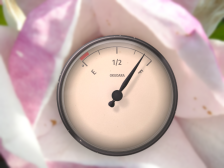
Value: 0.875
